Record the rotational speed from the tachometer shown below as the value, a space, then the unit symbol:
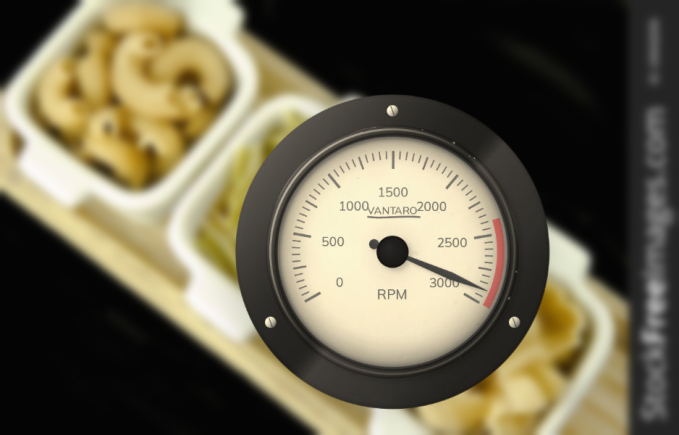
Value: 2900 rpm
